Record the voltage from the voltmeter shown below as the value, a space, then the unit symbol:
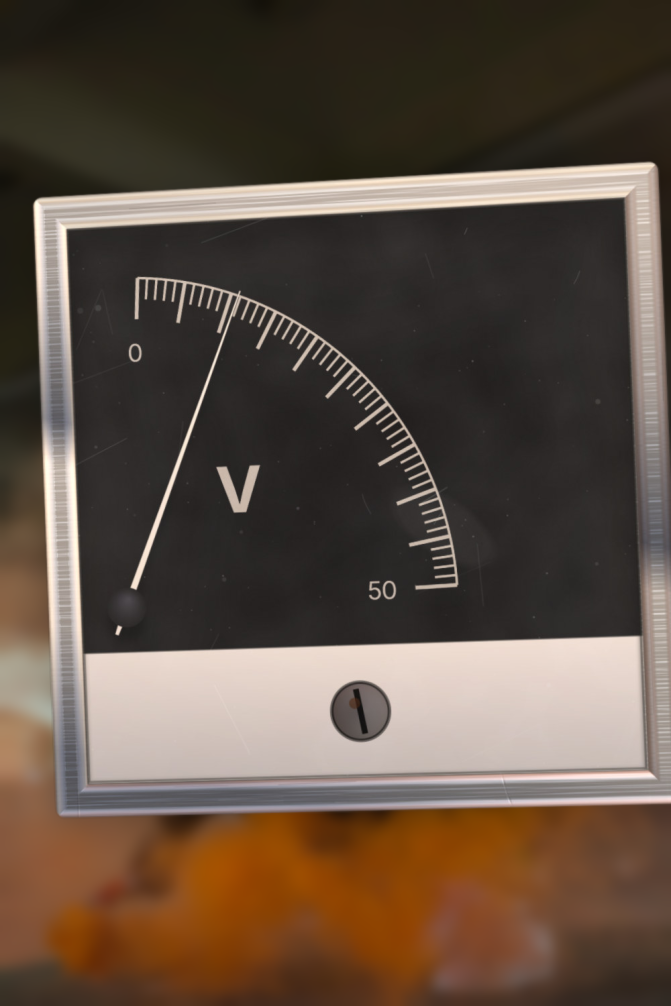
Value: 11 V
